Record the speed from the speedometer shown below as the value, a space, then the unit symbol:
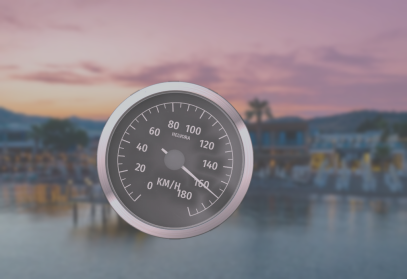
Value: 160 km/h
